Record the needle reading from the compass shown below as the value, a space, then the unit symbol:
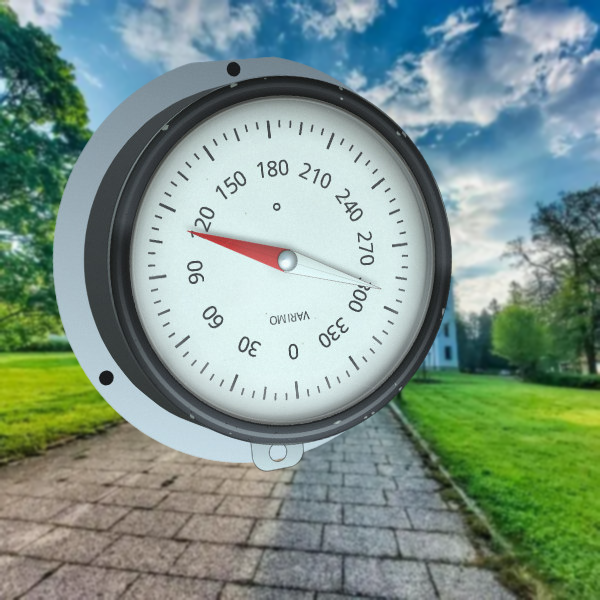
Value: 112.5 °
